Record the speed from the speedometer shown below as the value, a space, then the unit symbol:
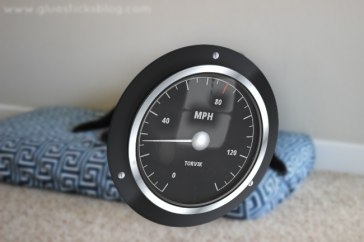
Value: 27.5 mph
